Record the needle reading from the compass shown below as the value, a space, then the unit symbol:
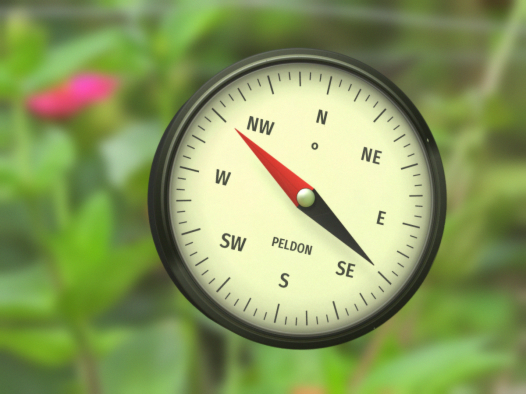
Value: 300 °
